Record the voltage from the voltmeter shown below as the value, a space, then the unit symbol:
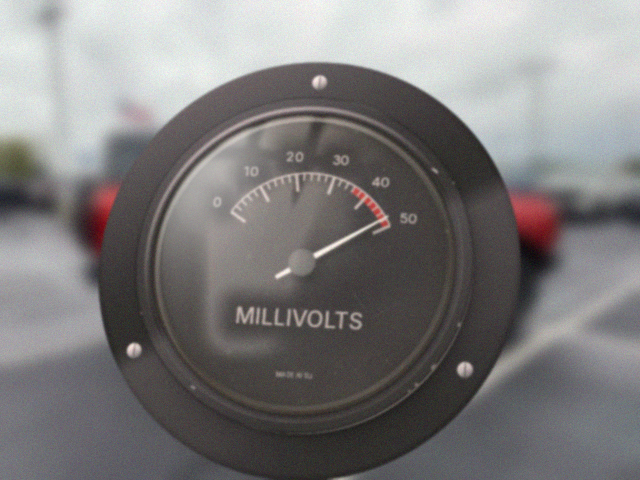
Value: 48 mV
